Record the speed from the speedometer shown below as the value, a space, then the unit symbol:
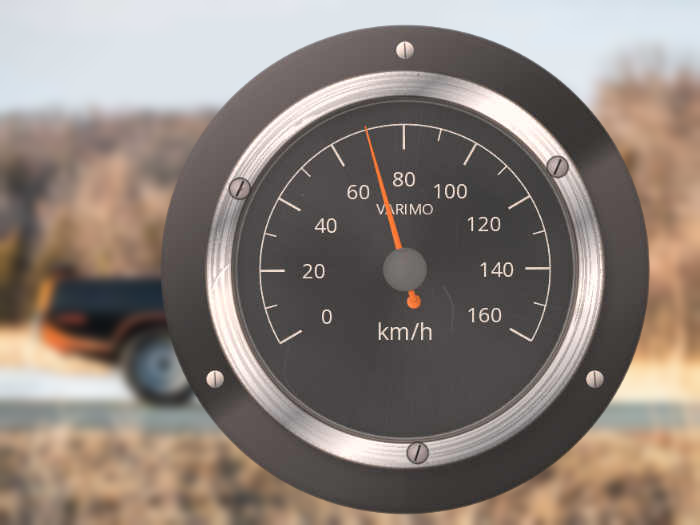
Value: 70 km/h
